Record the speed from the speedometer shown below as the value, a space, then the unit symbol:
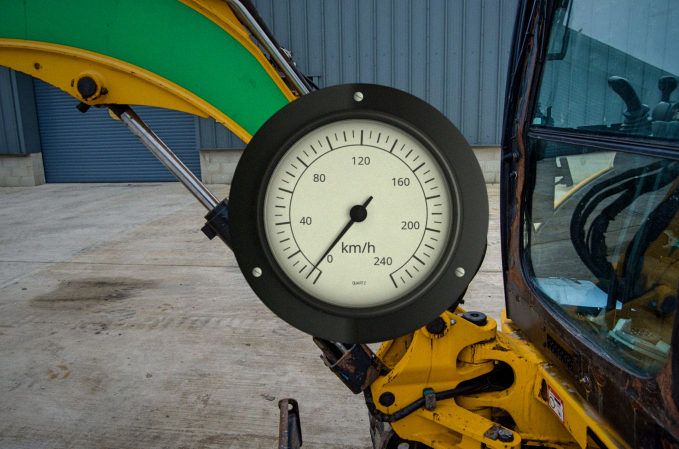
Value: 5 km/h
